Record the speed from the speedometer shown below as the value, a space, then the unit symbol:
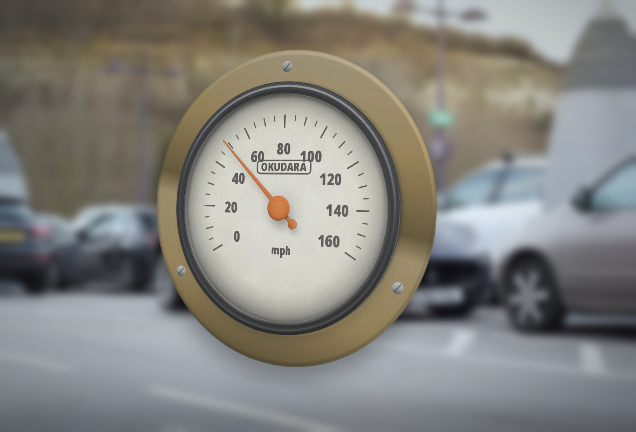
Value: 50 mph
